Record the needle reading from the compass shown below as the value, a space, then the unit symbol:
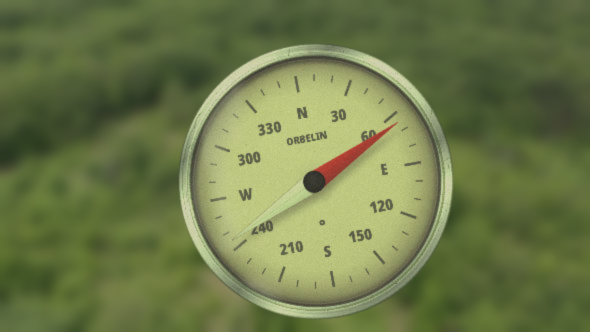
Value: 65 °
